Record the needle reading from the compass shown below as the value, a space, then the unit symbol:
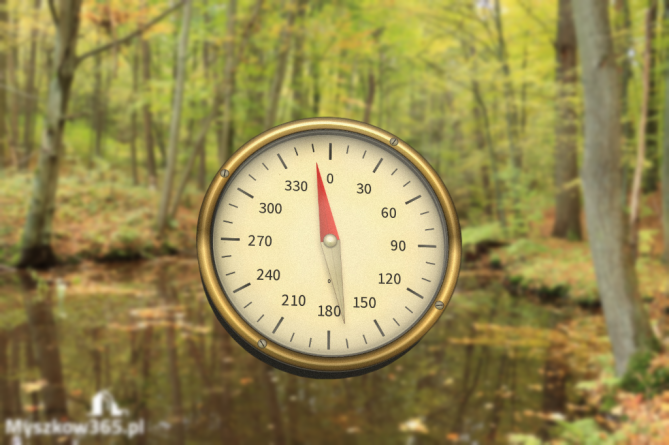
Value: 350 °
